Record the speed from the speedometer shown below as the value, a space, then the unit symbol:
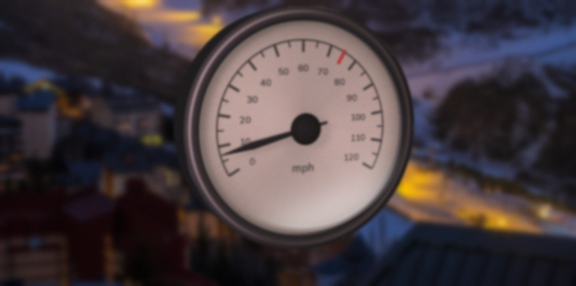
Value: 7.5 mph
